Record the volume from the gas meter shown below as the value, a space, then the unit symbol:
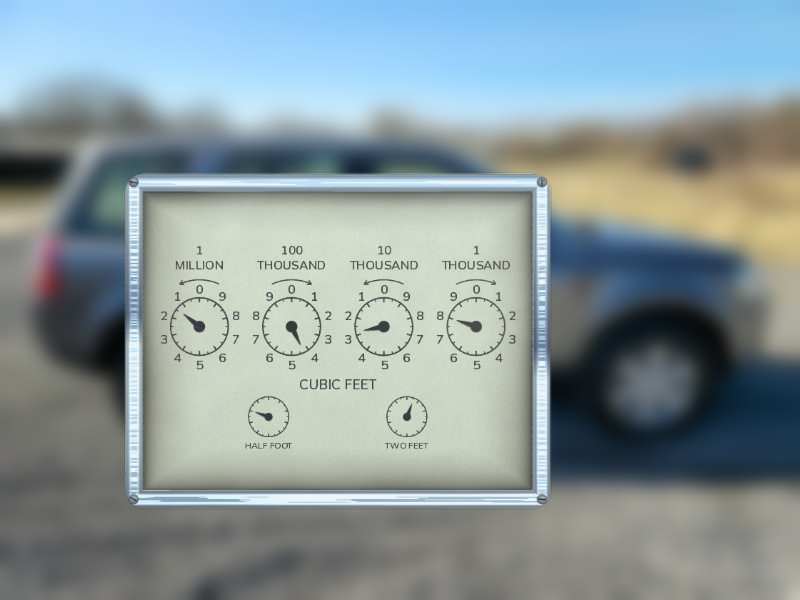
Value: 142800 ft³
